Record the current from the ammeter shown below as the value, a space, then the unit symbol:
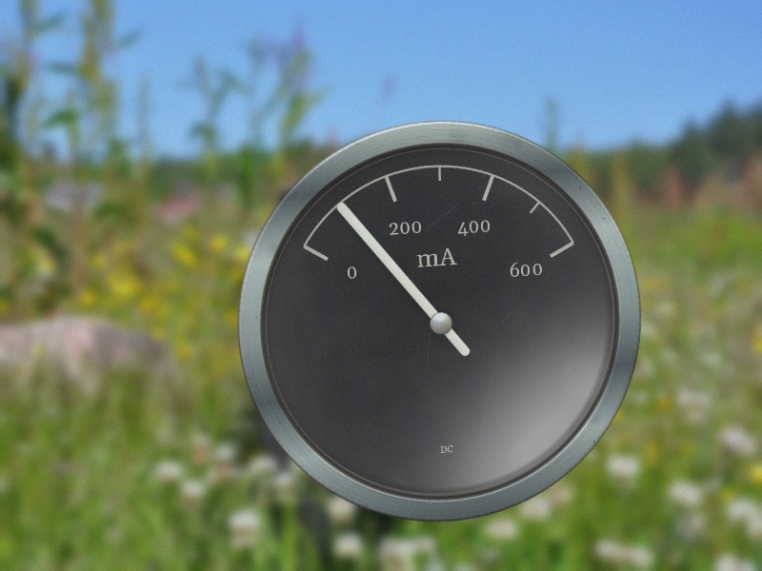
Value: 100 mA
